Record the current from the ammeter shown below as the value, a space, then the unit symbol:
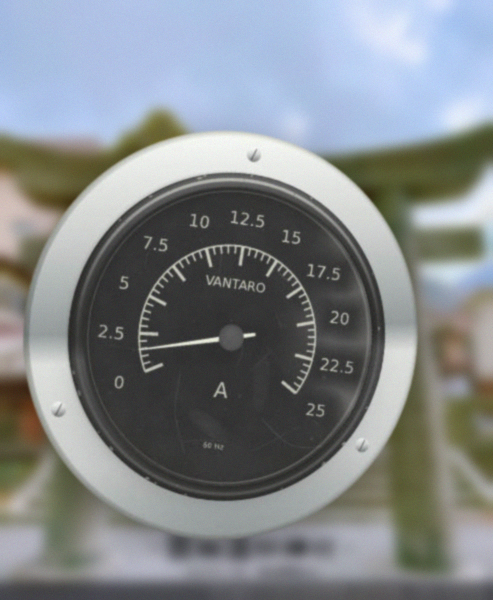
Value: 1.5 A
